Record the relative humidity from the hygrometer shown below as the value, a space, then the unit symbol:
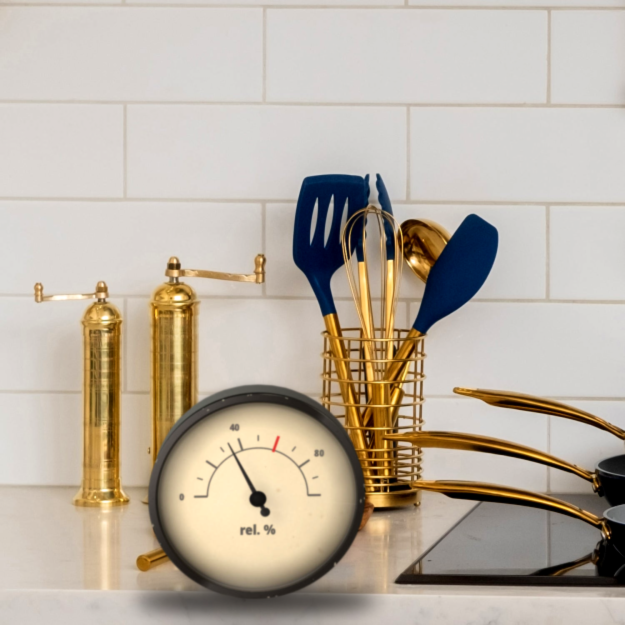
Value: 35 %
